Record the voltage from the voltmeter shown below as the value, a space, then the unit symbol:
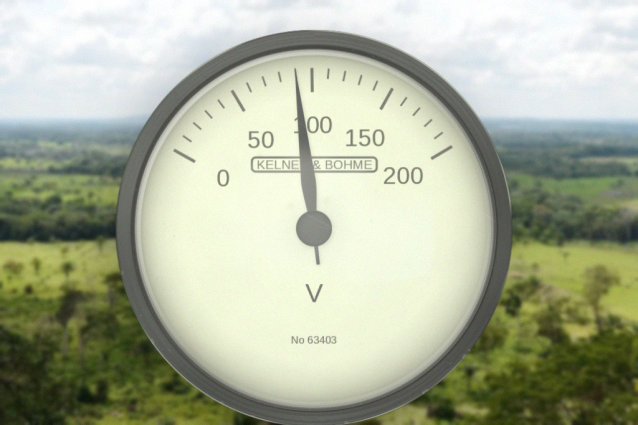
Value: 90 V
